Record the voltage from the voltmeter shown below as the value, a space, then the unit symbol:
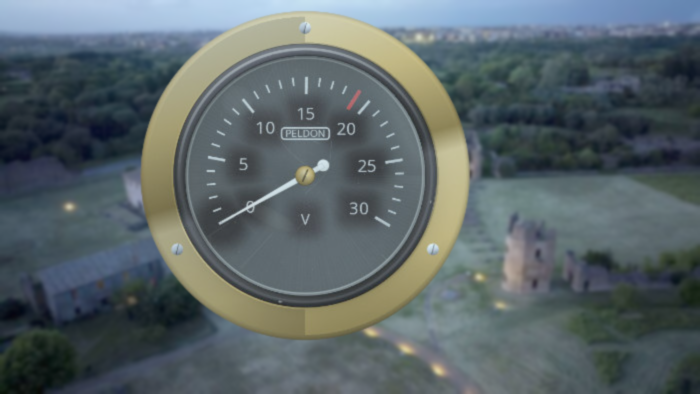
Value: 0 V
